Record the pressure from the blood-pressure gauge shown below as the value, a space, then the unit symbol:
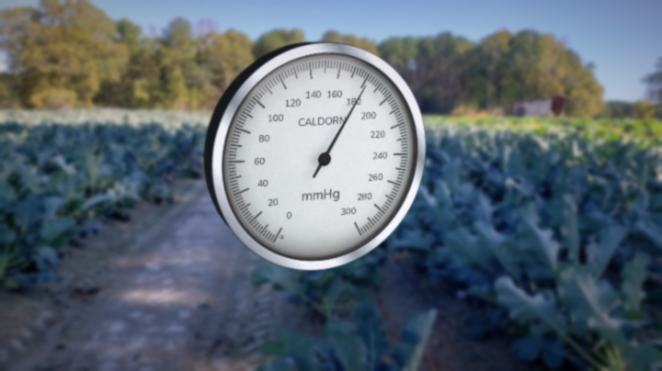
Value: 180 mmHg
